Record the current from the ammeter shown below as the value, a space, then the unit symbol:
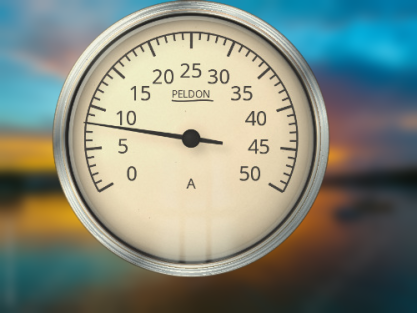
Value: 8 A
